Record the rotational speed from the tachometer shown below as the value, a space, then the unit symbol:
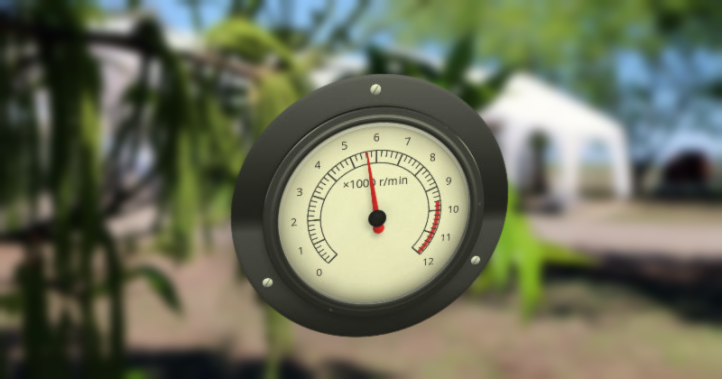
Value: 5600 rpm
